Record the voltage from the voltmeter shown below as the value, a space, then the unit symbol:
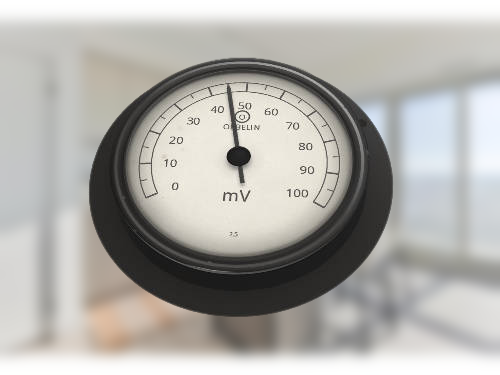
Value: 45 mV
